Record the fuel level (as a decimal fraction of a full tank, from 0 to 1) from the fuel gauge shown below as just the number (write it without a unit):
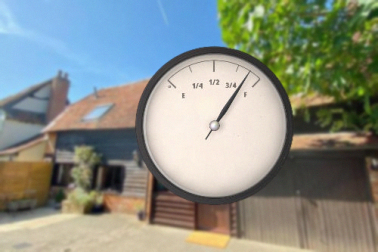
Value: 0.875
